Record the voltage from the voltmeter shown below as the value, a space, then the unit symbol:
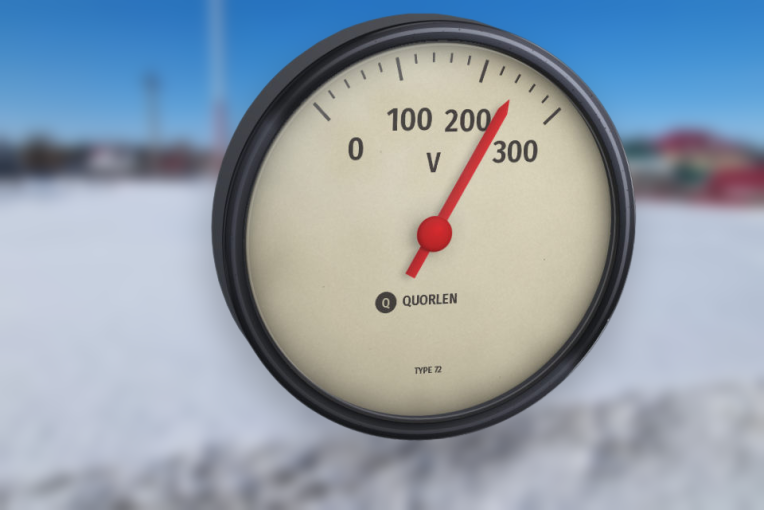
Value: 240 V
